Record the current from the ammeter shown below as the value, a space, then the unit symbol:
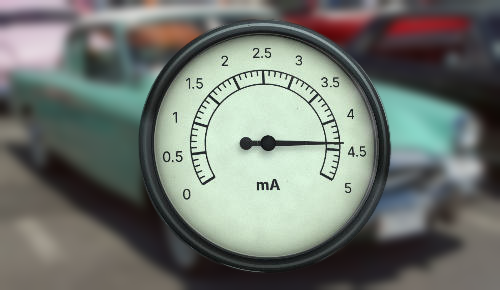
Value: 4.4 mA
